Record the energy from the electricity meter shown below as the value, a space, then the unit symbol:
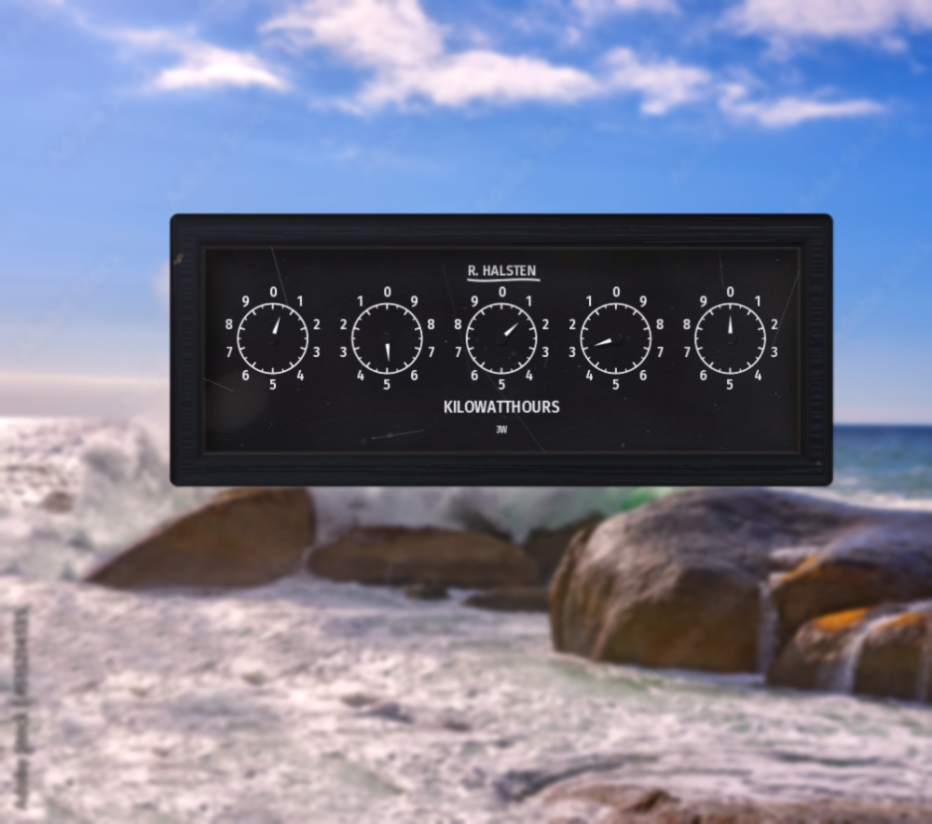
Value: 5130 kWh
